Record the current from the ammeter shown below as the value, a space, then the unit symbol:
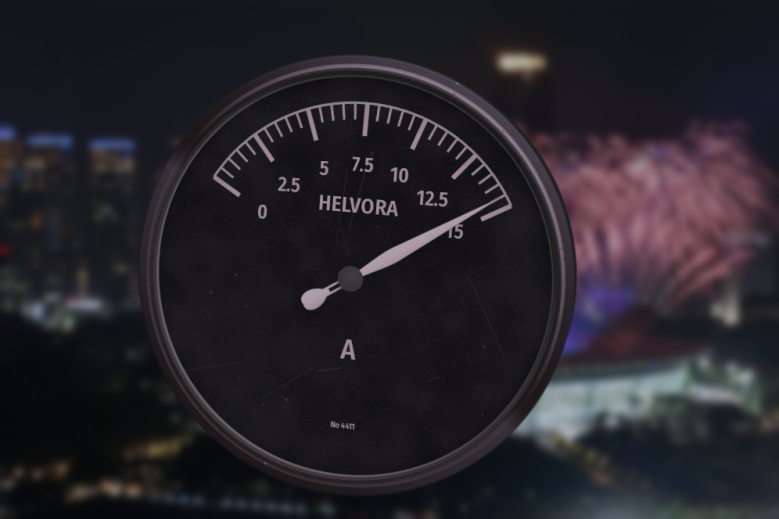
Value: 14.5 A
